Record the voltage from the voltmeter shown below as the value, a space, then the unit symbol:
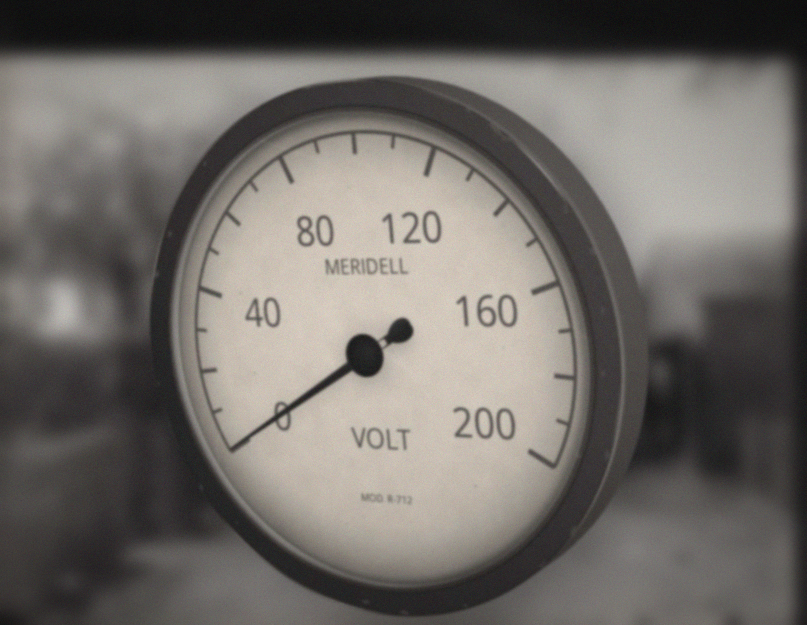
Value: 0 V
